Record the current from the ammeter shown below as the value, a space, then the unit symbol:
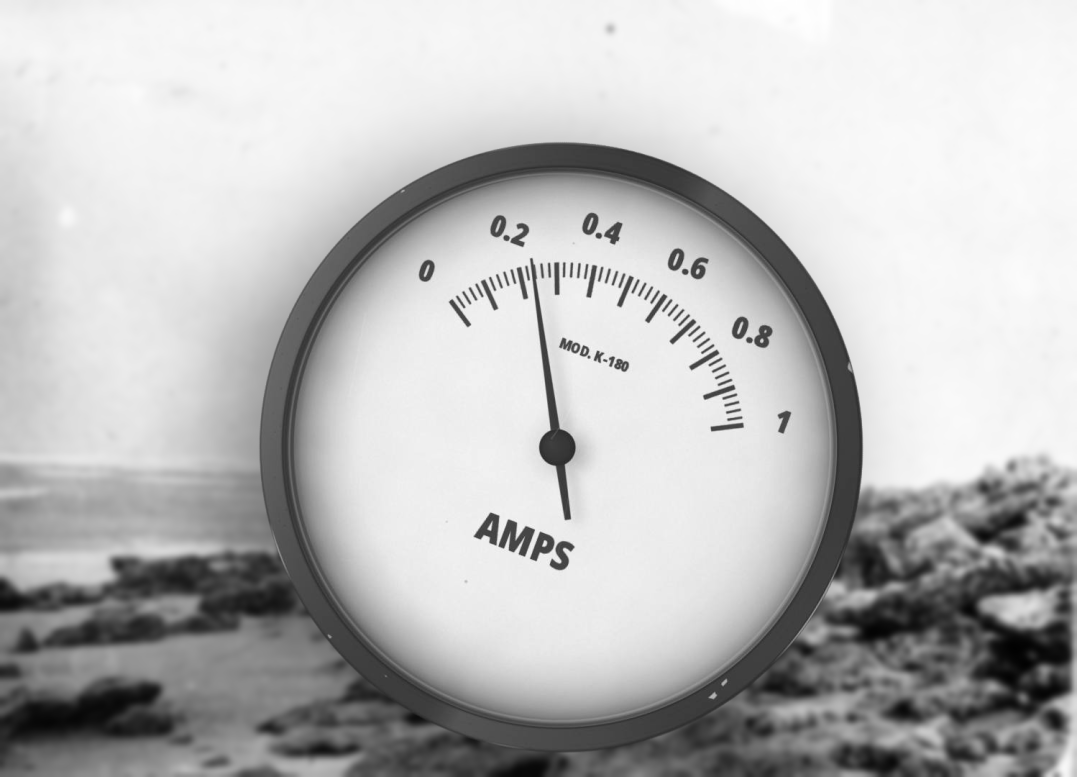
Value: 0.24 A
